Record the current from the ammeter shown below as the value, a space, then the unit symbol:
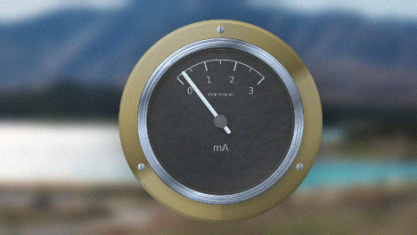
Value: 0.25 mA
